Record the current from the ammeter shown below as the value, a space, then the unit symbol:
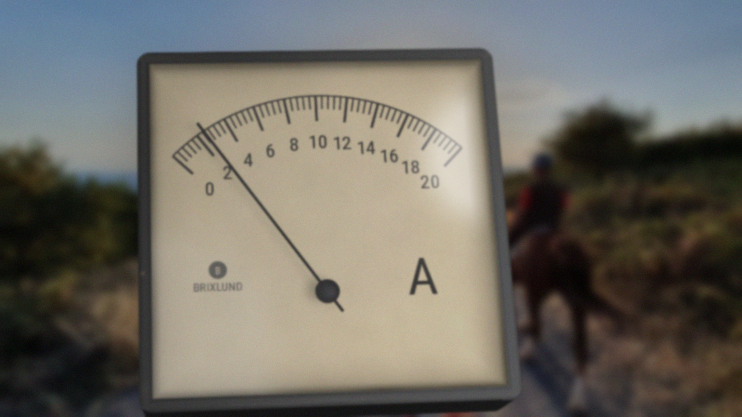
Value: 2.4 A
